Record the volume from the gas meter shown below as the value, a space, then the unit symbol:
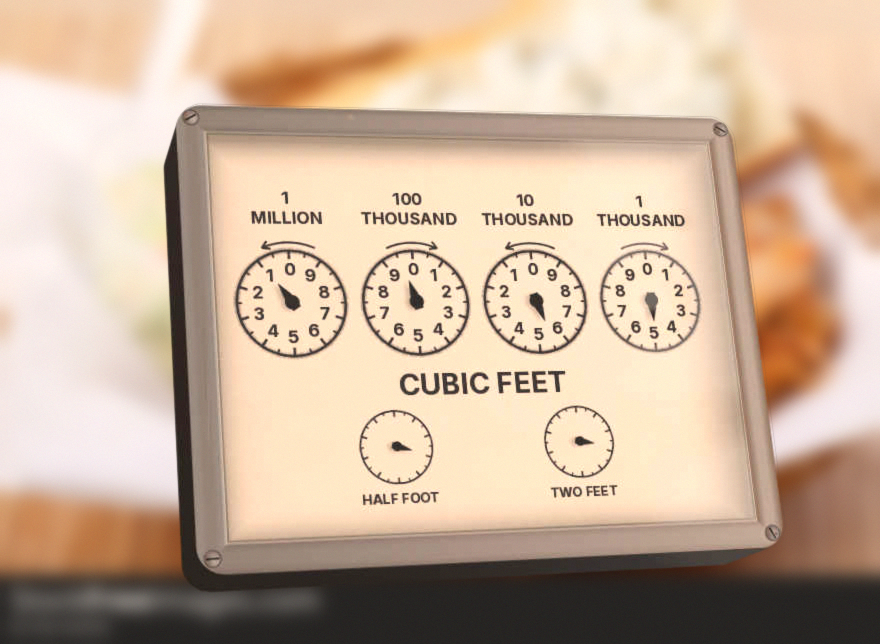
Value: 95500 ft³
